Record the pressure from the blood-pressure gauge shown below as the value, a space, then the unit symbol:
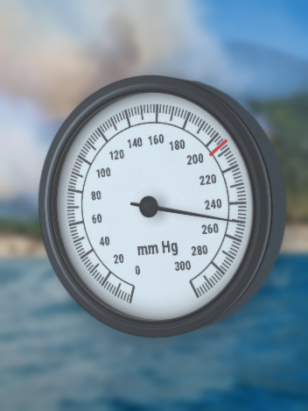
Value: 250 mmHg
